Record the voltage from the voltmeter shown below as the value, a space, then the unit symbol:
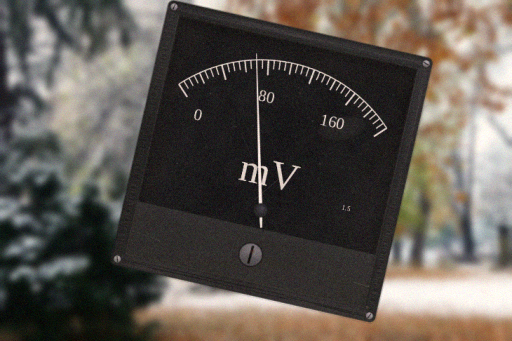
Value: 70 mV
